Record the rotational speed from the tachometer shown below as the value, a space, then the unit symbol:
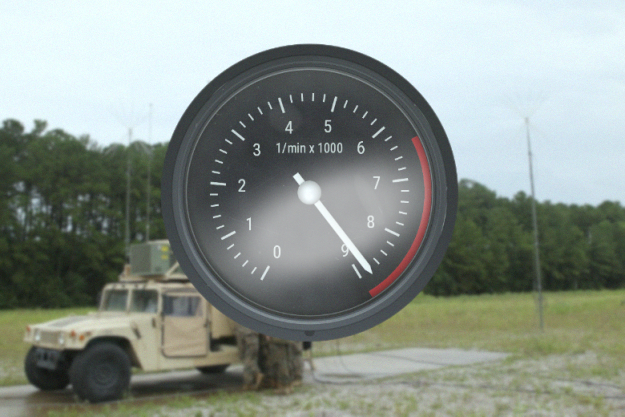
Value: 8800 rpm
